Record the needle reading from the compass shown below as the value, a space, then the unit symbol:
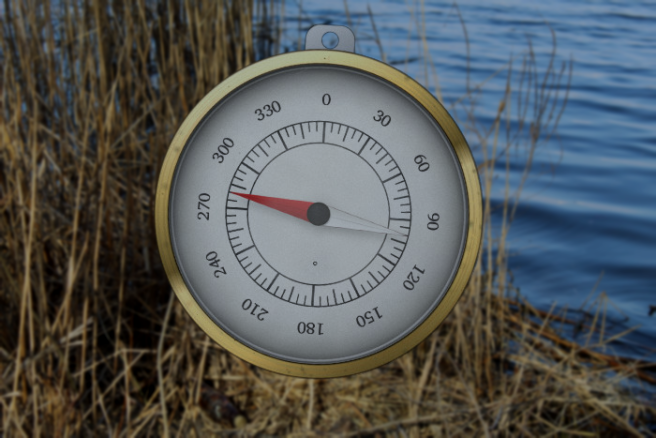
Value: 280 °
